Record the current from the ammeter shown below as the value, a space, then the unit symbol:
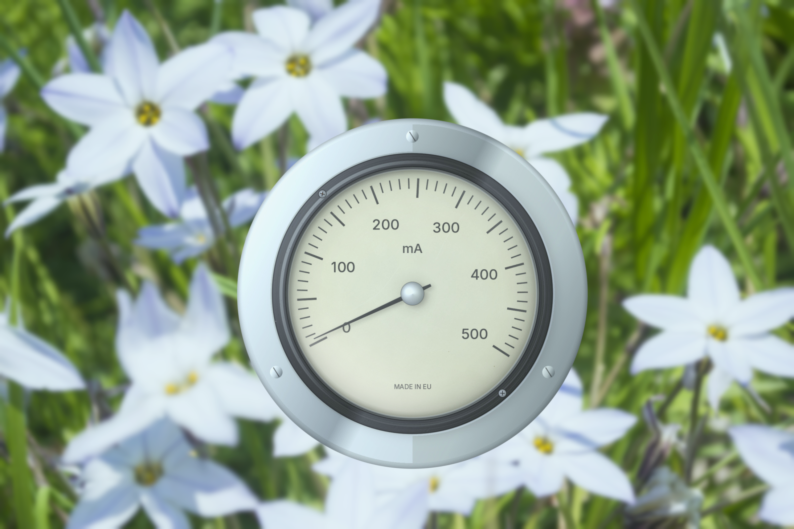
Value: 5 mA
